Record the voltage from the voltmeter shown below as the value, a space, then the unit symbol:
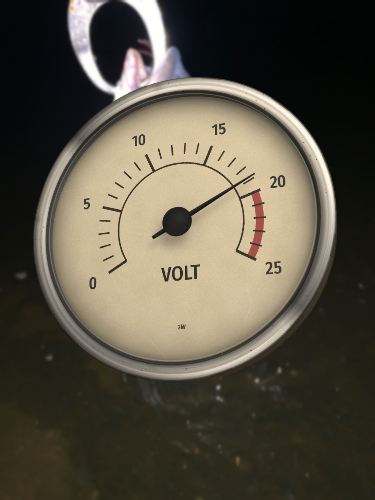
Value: 19 V
